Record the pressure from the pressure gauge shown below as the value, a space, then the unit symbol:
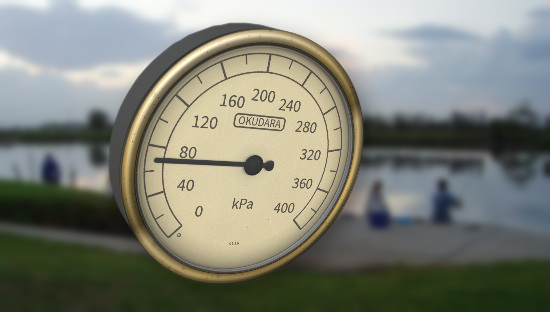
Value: 70 kPa
